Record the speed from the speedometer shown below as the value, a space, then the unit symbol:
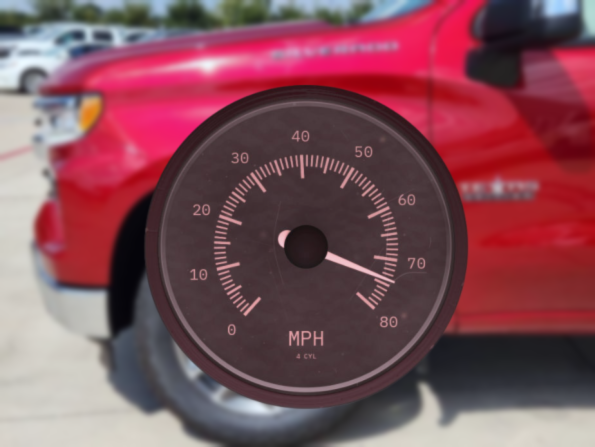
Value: 74 mph
